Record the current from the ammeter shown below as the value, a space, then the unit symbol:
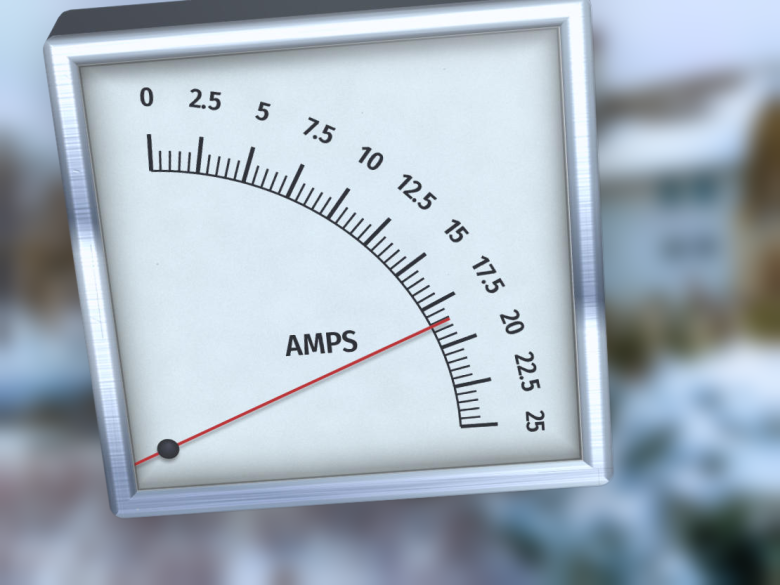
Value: 18.5 A
